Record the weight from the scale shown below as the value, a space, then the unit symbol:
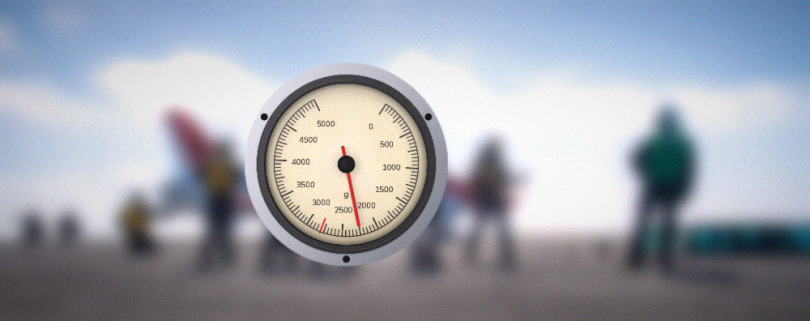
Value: 2250 g
